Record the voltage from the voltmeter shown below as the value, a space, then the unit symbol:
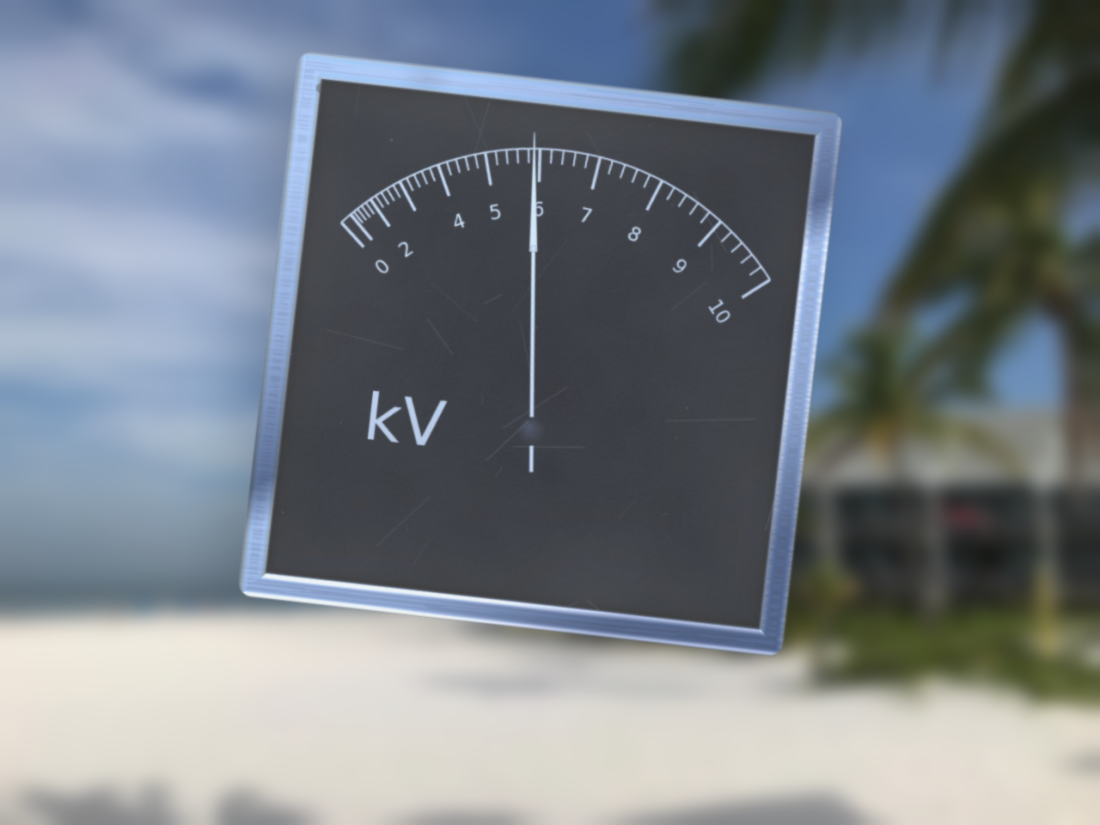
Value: 5.9 kV
